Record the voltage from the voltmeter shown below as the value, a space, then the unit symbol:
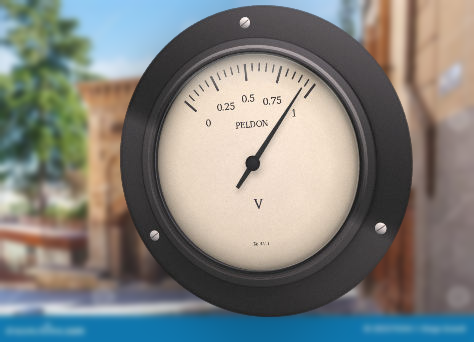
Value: 0.95 V
